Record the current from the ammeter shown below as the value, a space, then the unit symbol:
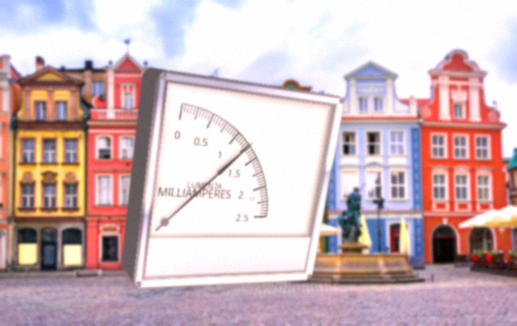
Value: 1.25 mA
